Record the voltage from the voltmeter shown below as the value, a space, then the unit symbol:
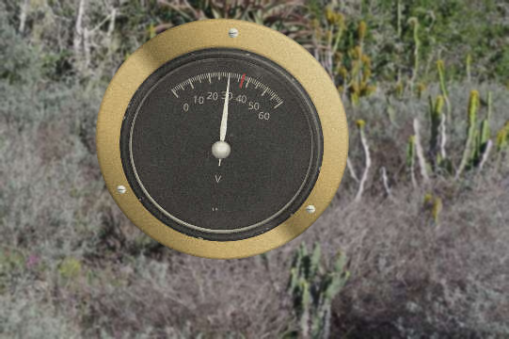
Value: 30 V
